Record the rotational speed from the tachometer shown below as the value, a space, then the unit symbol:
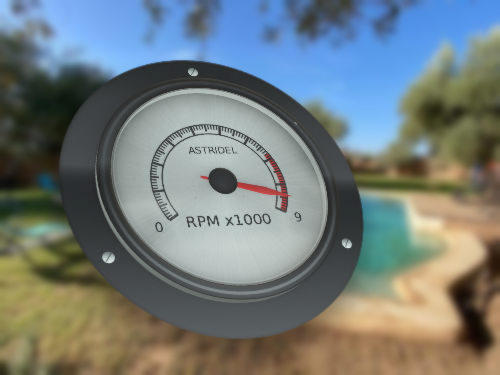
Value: 8500 rpm
